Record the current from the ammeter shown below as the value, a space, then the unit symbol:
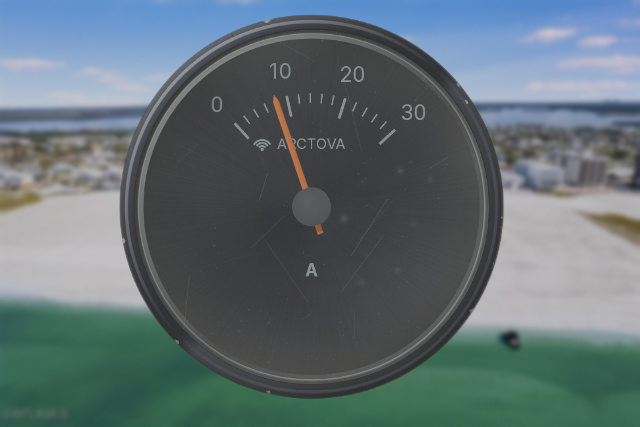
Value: 8 A
